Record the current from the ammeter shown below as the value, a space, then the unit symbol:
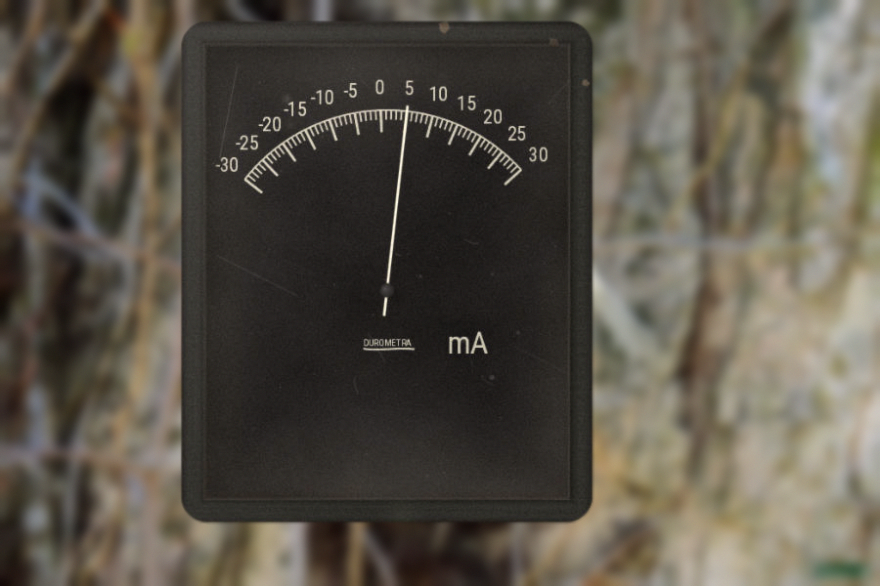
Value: 5 mA
